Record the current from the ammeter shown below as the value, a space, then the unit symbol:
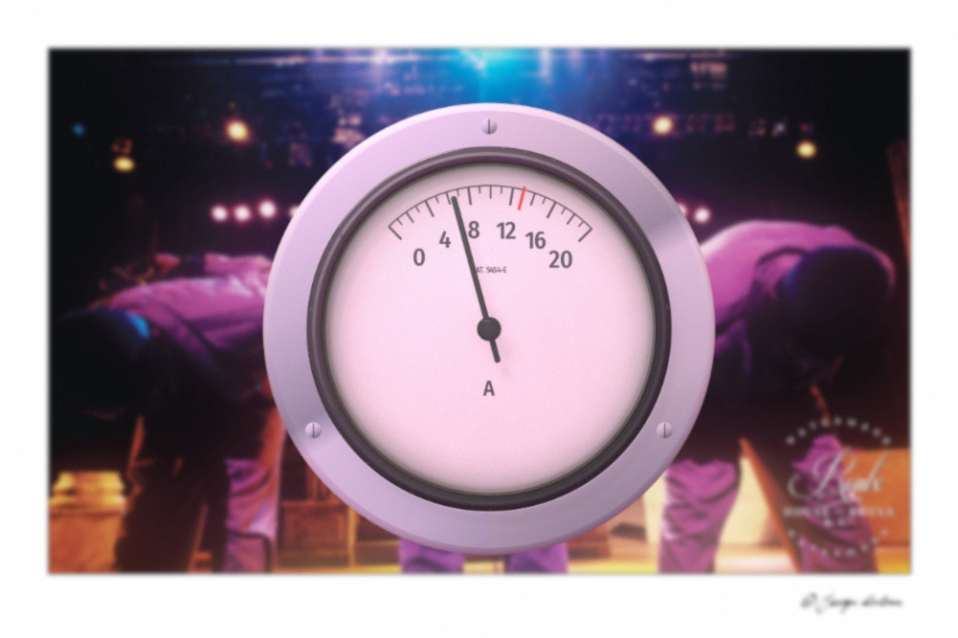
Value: 6.5 A
